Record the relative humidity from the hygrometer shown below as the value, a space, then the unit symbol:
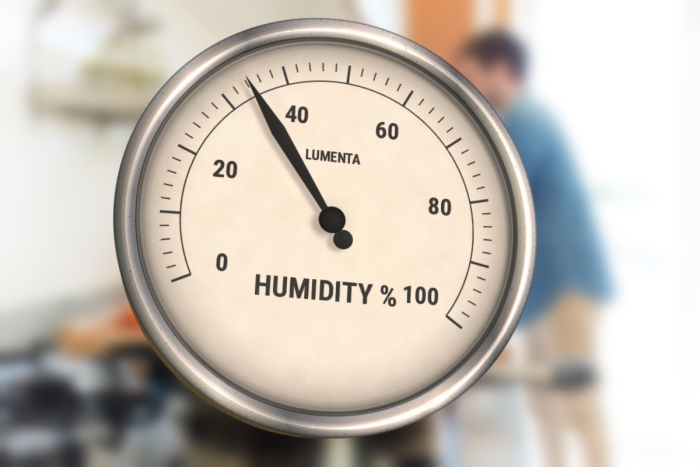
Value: 34 %
